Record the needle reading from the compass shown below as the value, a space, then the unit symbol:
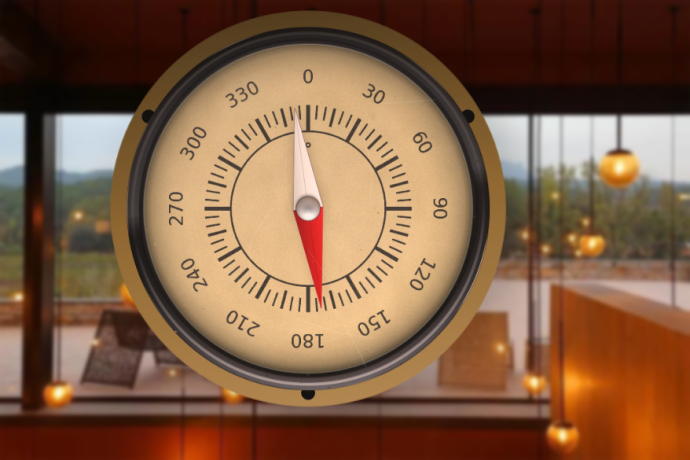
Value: 172.5 °
